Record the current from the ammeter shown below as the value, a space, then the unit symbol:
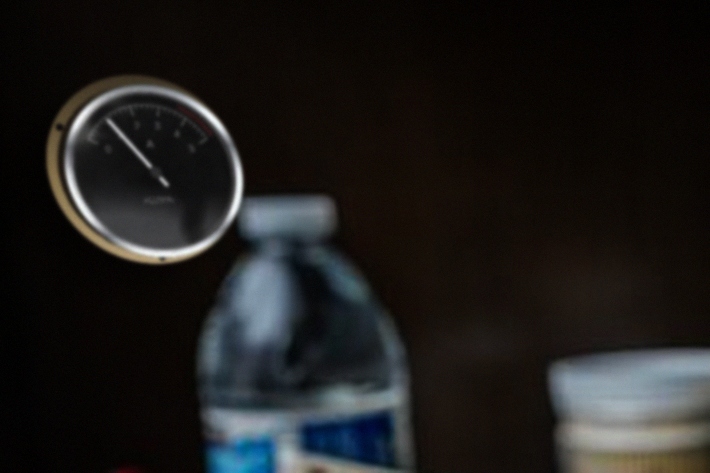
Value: 1 A
